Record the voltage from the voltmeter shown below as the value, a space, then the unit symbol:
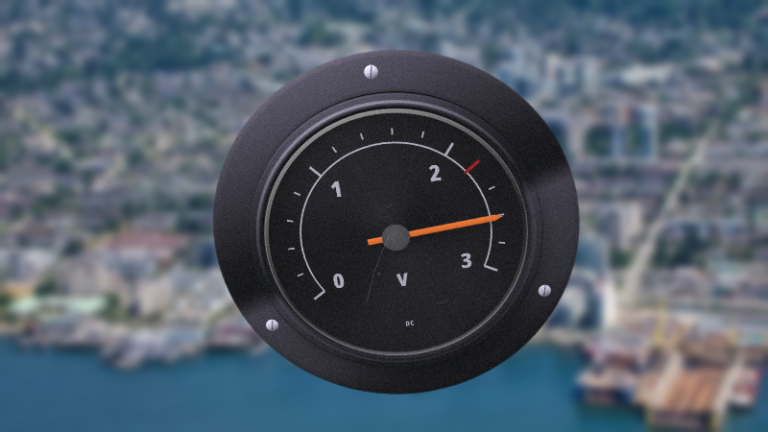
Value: 2.6 V
